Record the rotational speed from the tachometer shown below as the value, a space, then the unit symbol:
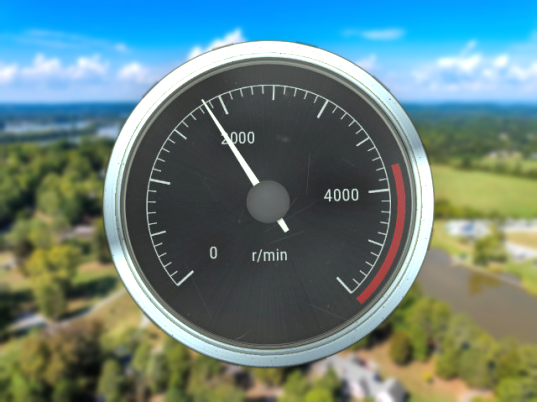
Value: 1850 rpm
